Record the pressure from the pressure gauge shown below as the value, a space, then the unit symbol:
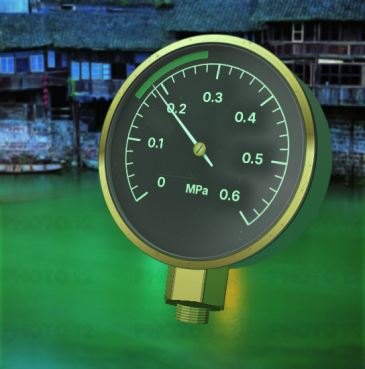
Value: 0.19 MPa
